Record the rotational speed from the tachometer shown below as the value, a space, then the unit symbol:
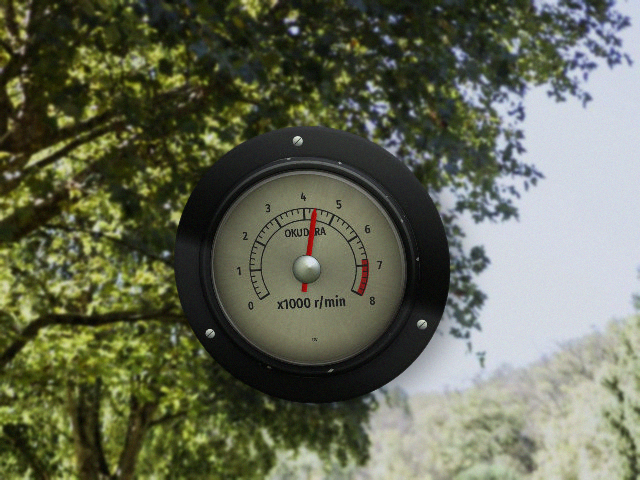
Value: 4400 rpm
